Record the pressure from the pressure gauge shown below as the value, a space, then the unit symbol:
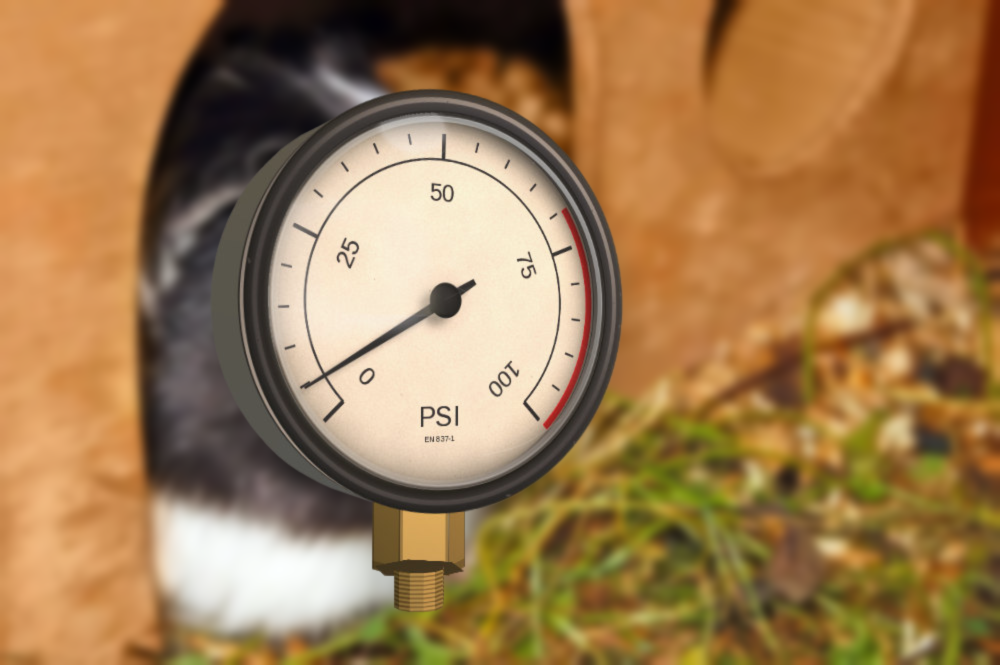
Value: 5 psi
